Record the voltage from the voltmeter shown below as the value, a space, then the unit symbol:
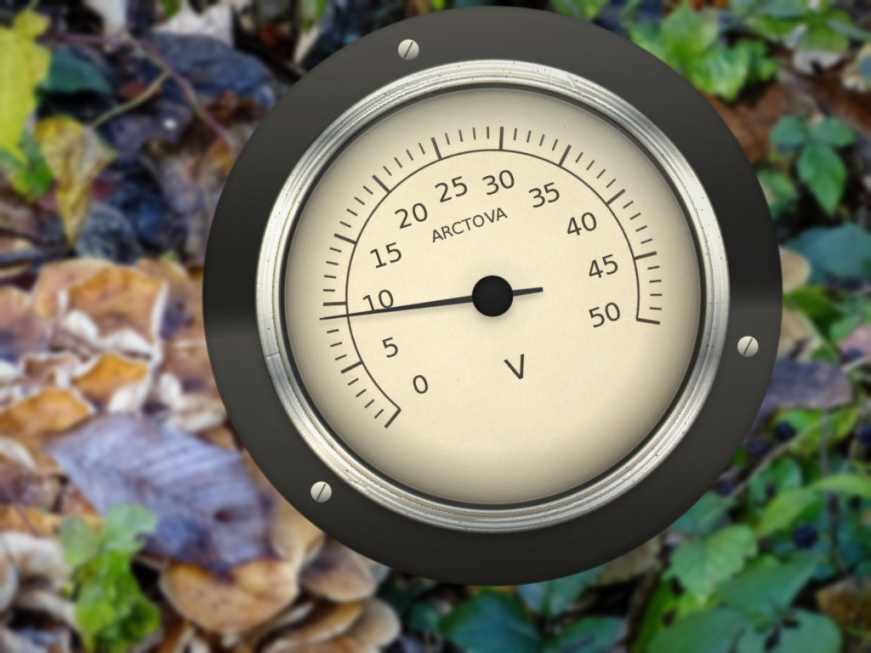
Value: 9 V
